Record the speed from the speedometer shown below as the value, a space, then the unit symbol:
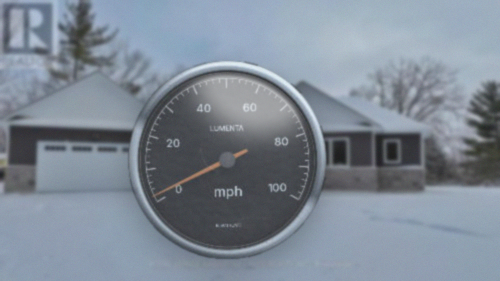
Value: 2 mph
